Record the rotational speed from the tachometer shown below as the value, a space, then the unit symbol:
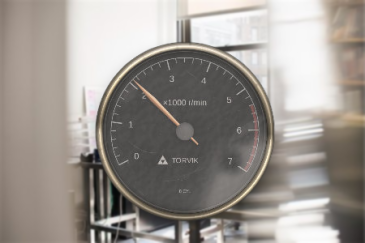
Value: 2100 rpm
